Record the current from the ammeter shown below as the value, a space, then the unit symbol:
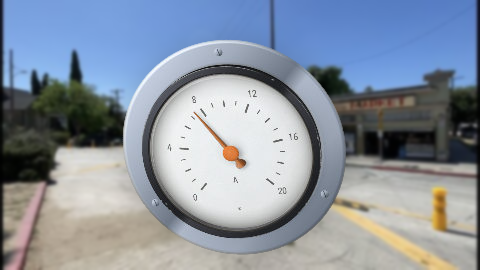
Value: 7.5 A
